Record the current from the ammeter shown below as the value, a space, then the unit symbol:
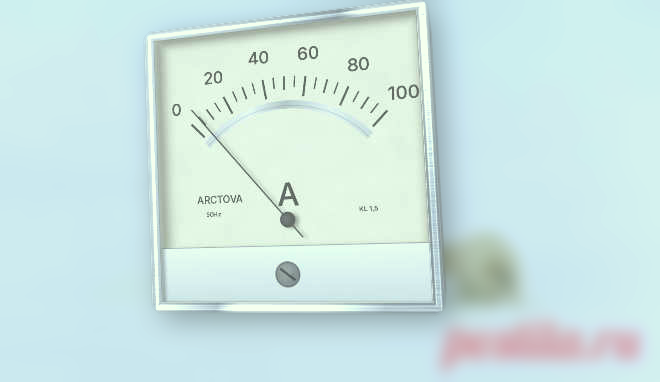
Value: 5 A
